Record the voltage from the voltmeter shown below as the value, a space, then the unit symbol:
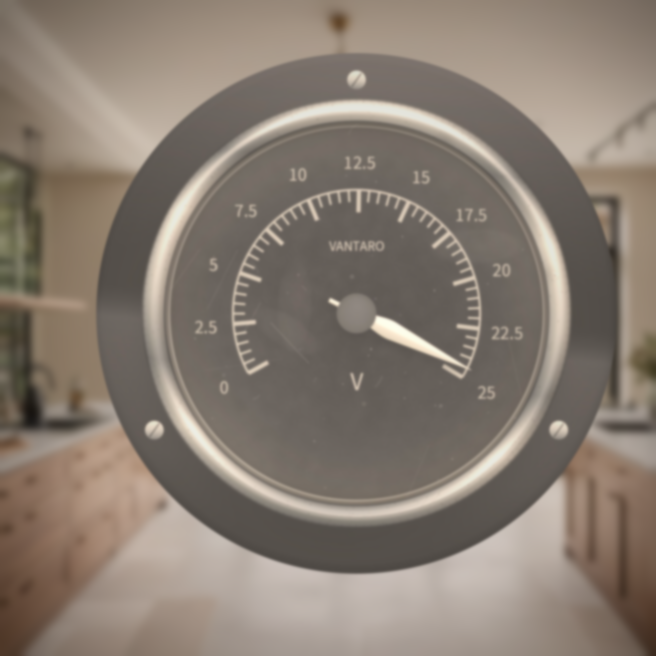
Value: 24.5 V
